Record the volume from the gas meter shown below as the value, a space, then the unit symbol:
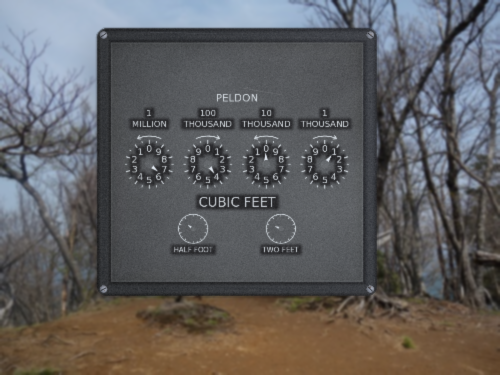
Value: 640100 ft³
